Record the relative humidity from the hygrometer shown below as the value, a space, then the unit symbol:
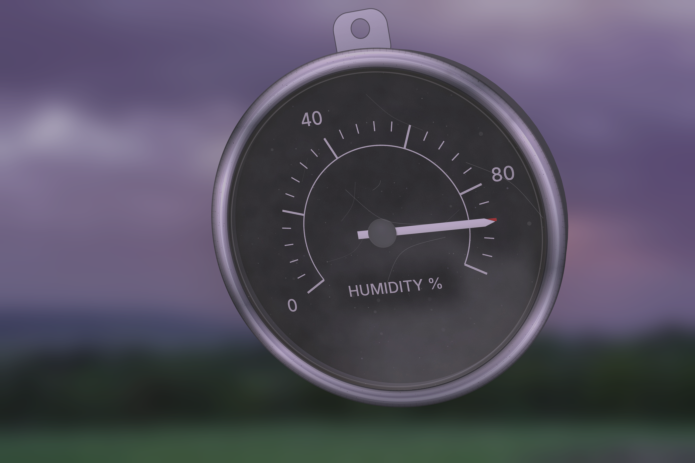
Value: 88 %
